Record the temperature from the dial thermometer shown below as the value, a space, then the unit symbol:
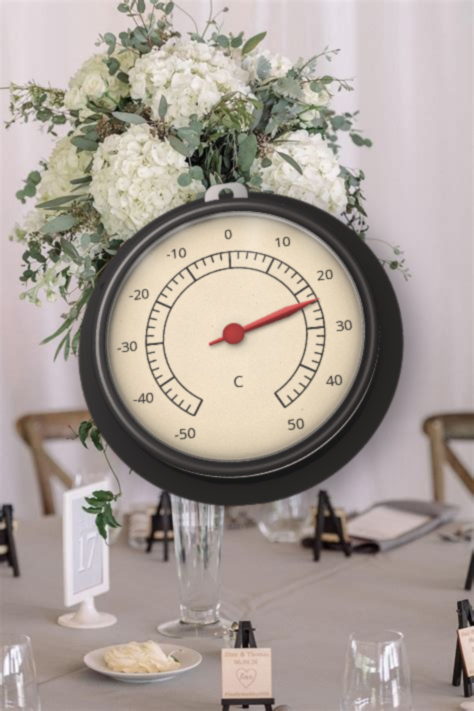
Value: 24 °C
